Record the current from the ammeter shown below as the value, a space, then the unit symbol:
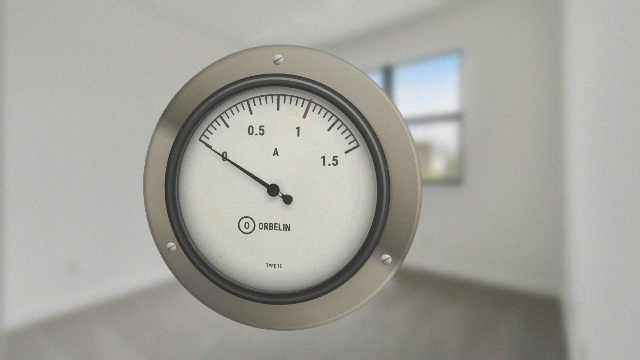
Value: 0 A
